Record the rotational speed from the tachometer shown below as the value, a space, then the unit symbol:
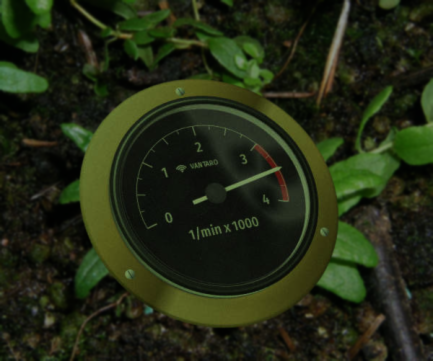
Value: 3500 rpm
